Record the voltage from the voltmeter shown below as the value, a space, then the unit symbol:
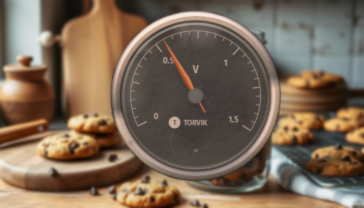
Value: 0.55 V
